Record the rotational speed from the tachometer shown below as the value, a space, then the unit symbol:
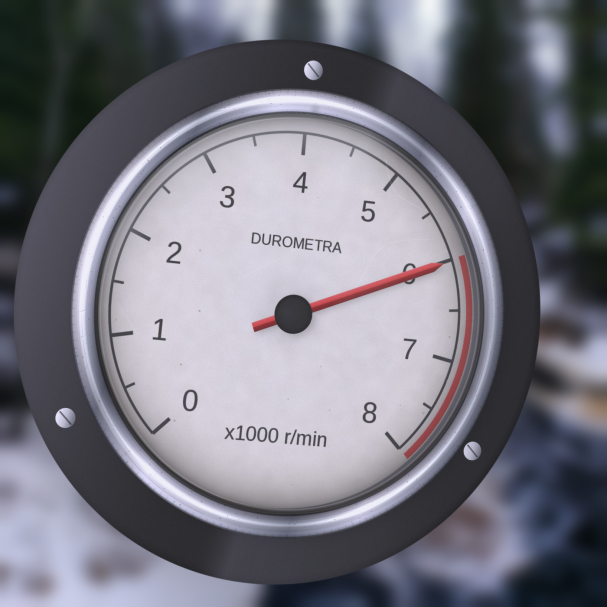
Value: 6000 rpm
